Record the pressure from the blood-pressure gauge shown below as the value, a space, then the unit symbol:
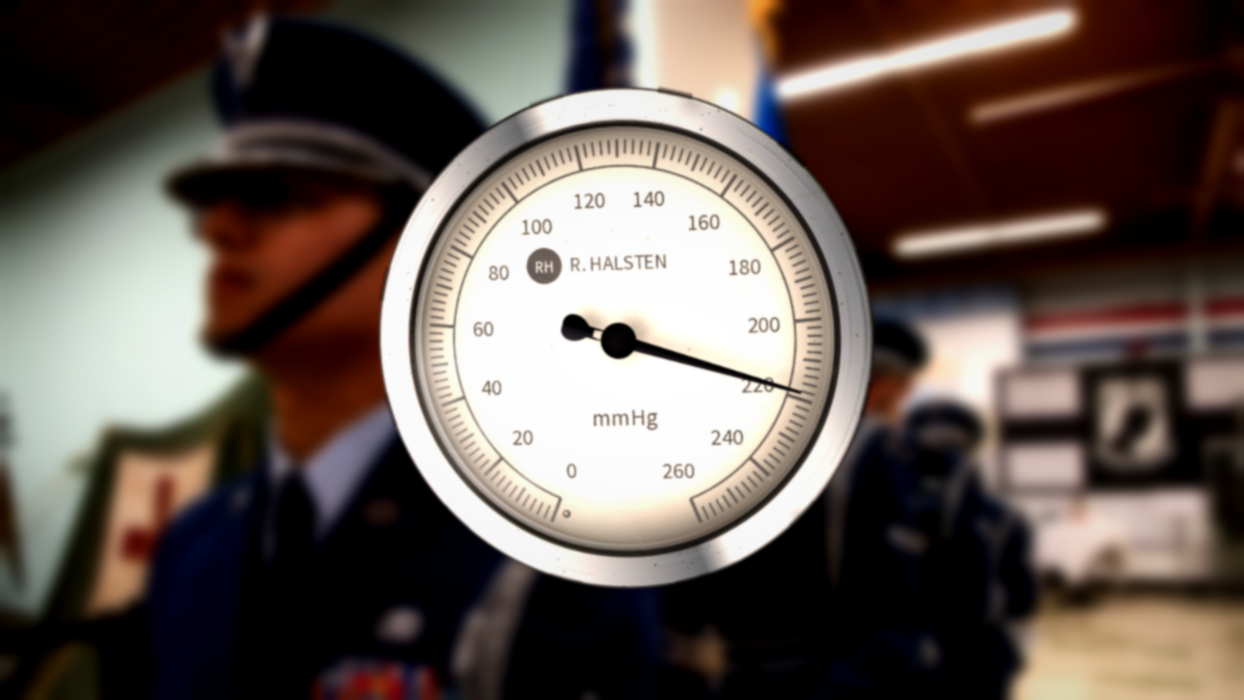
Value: 218 mmHg
